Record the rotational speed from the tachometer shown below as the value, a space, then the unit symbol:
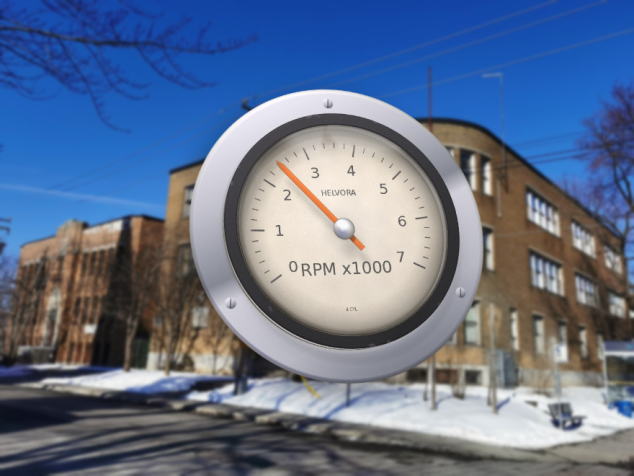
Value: 2400 rpm
